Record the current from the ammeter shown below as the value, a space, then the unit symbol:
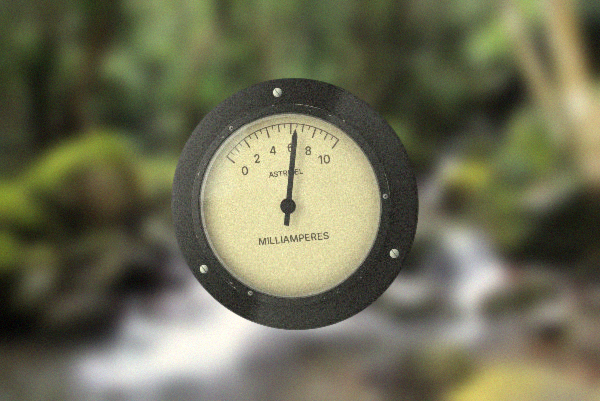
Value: 6.5 mA
